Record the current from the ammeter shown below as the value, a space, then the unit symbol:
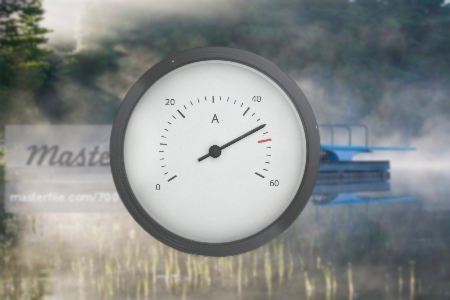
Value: 46 A
